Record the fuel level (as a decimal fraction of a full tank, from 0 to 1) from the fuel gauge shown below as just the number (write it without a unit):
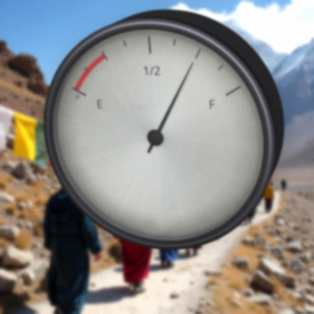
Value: 0.75
